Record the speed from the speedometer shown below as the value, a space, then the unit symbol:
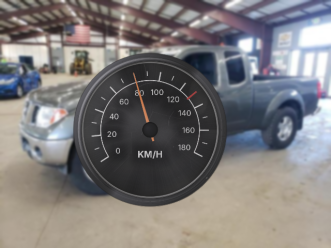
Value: 80 km/h
